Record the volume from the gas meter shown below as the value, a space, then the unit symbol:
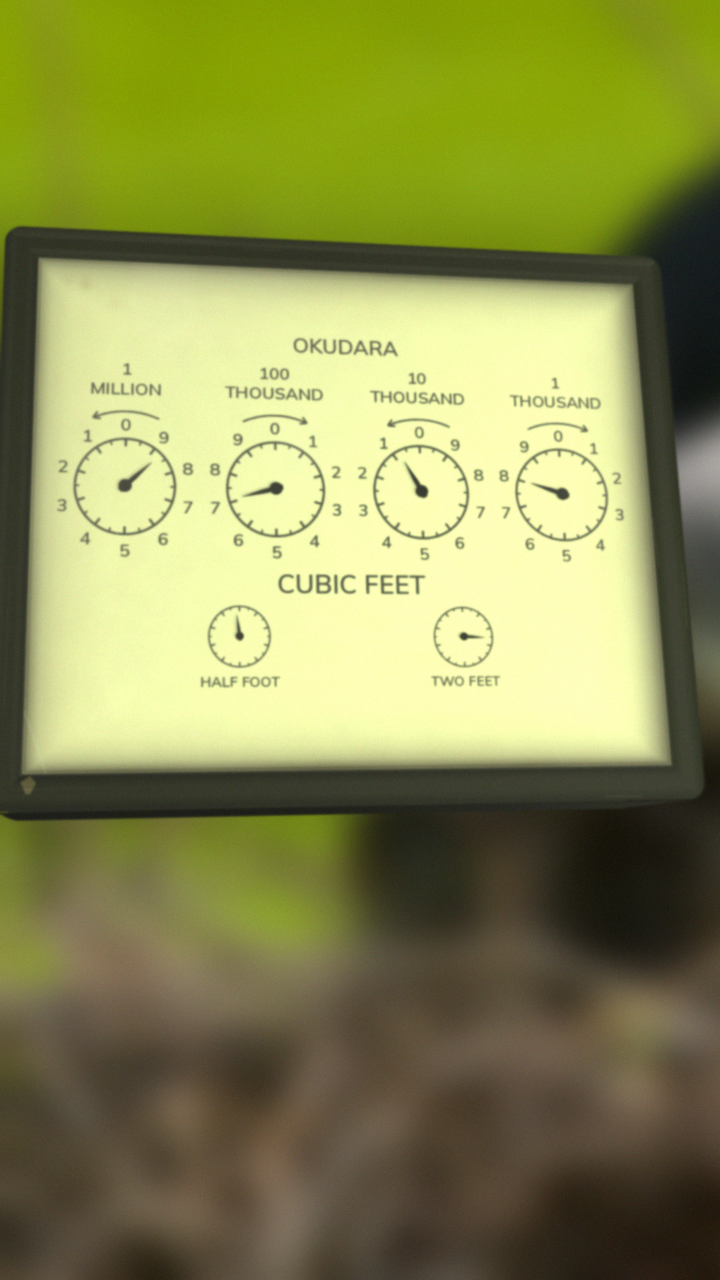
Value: 870800 ft³
